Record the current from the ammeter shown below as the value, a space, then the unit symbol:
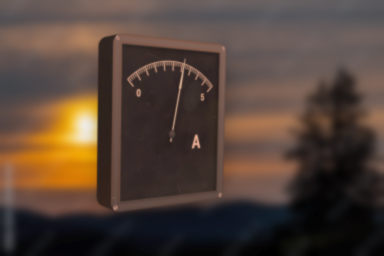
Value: 3 A
